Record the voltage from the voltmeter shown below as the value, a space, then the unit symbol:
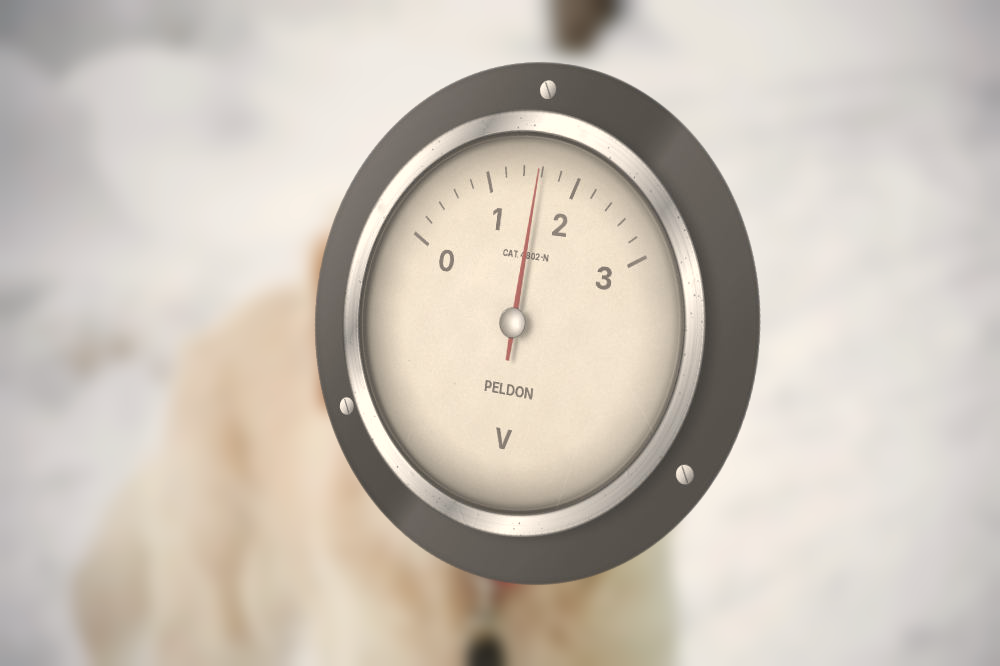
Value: 1.6 V
